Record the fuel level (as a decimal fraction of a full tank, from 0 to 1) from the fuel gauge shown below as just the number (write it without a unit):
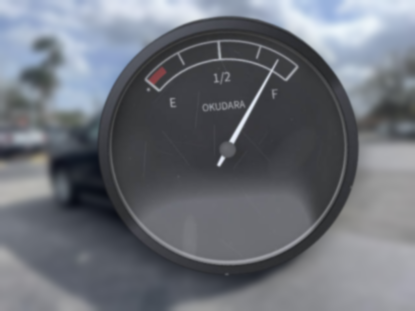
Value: 0.875
